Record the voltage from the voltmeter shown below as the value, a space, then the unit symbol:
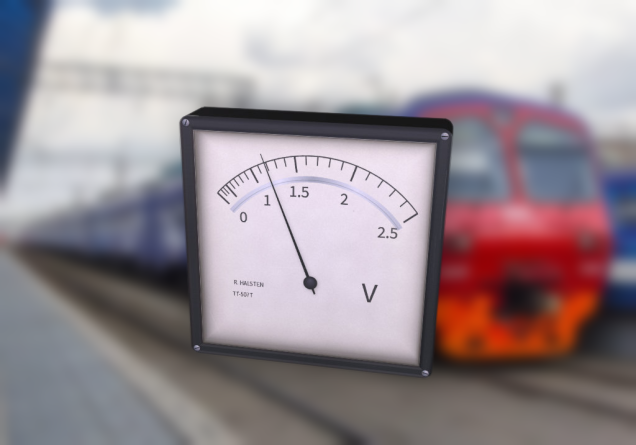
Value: 1.2 V
